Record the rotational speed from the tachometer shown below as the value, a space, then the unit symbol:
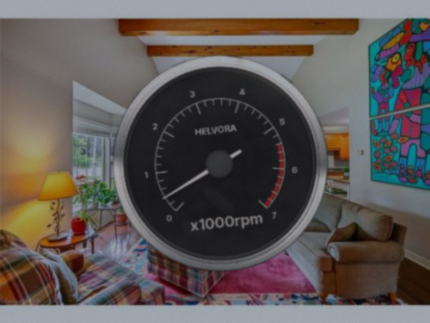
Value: 400 rpm
